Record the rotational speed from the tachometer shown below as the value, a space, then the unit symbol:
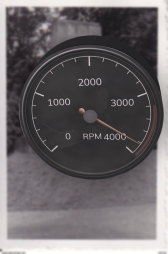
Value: 3800 rpm
